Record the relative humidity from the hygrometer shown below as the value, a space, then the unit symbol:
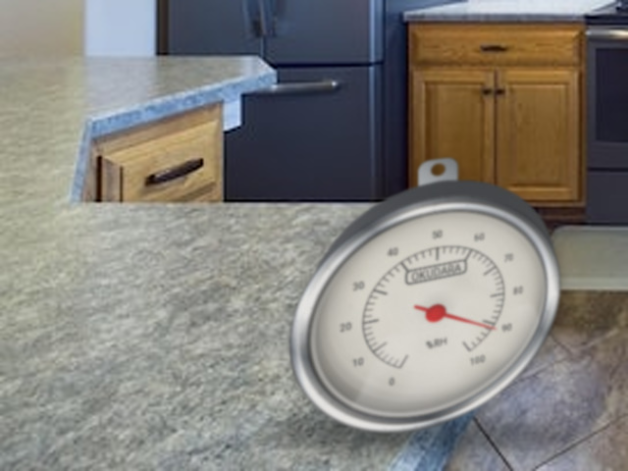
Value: 90 %
